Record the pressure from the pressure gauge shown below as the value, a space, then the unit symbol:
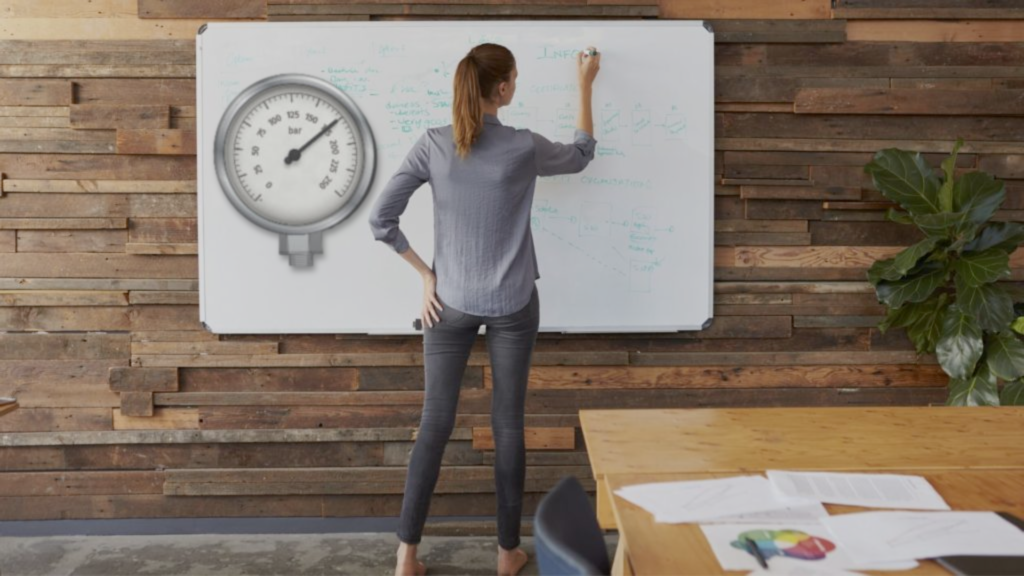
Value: 175 bar
